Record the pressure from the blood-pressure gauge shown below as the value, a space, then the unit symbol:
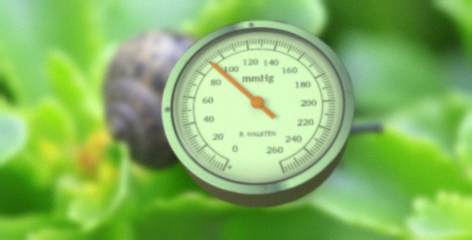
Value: 90 mmHg
